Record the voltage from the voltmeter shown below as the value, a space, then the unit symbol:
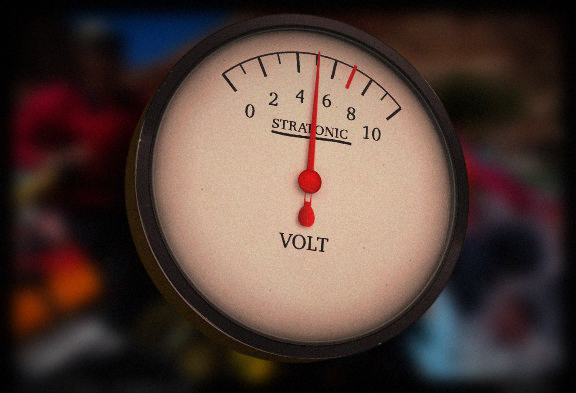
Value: 5 V
